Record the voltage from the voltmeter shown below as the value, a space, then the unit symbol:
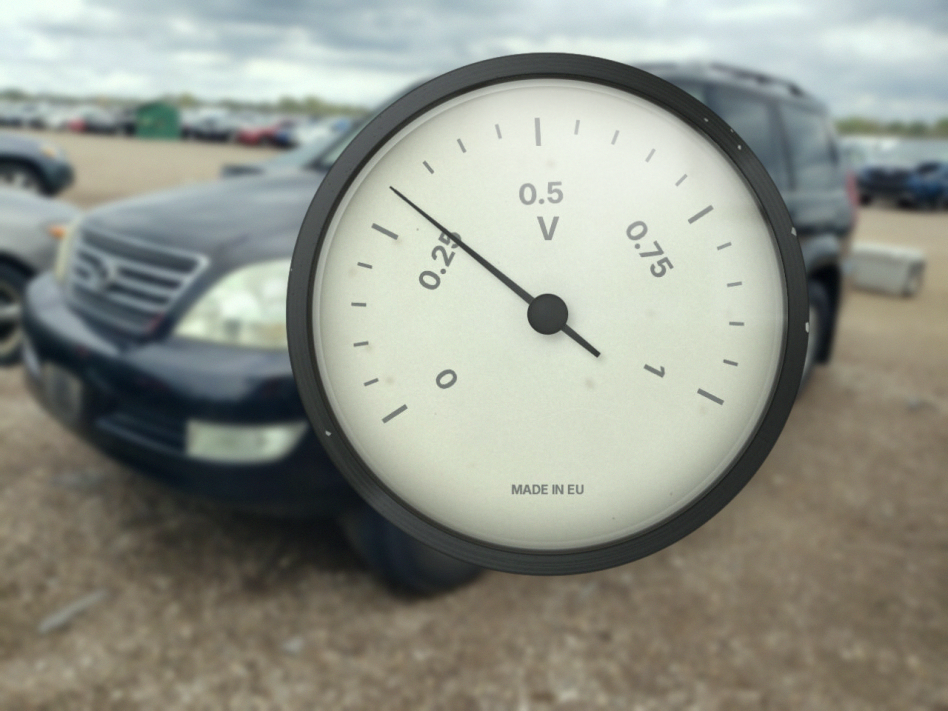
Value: 0.3 V
